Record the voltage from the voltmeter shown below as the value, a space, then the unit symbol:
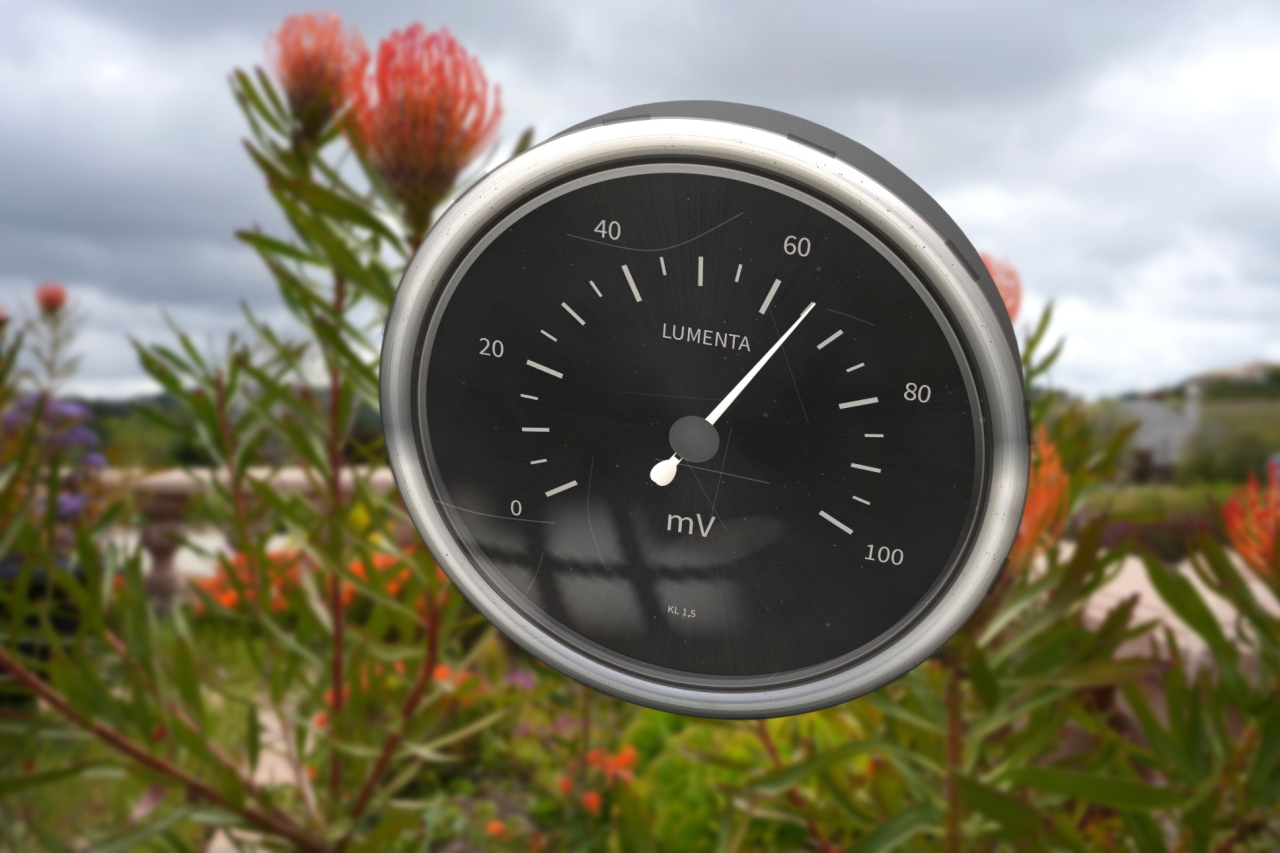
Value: 65 mV
